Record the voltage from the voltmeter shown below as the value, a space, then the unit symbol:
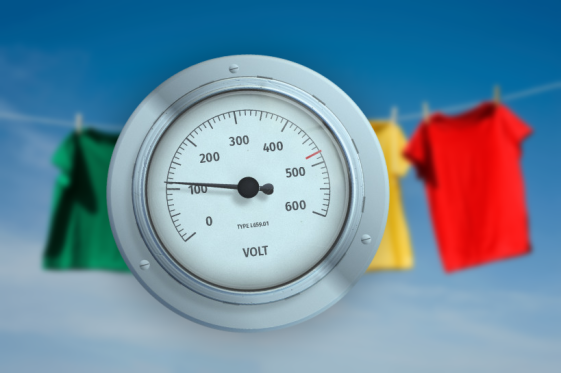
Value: 110 V
